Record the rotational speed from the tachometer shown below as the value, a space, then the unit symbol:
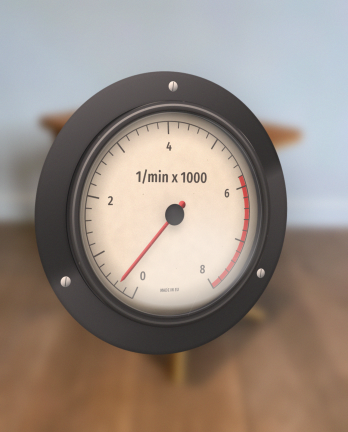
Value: 400 rpm
